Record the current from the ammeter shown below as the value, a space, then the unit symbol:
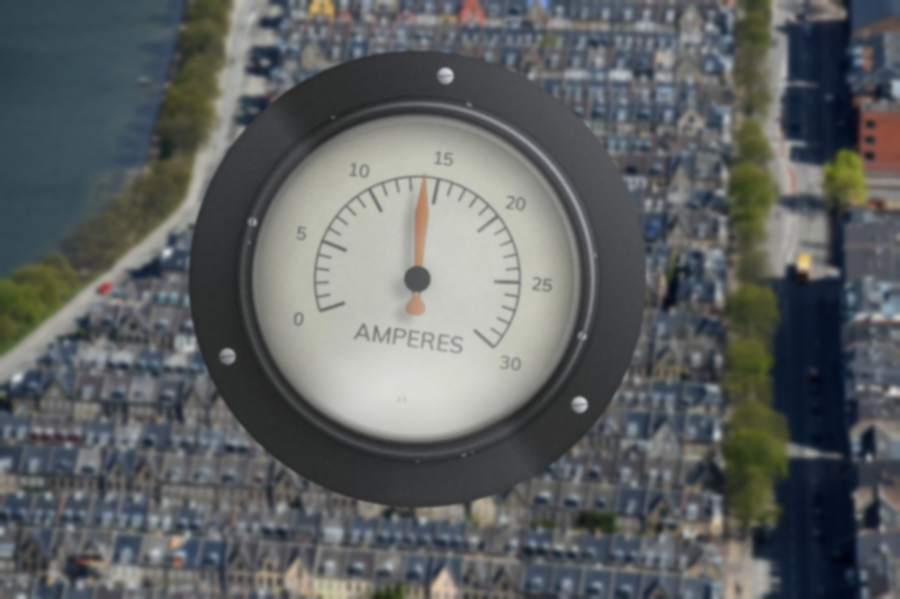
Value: 14 A
